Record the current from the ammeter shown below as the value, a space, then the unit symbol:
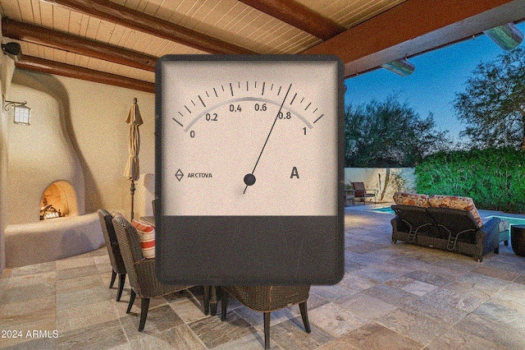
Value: 0.75 A
